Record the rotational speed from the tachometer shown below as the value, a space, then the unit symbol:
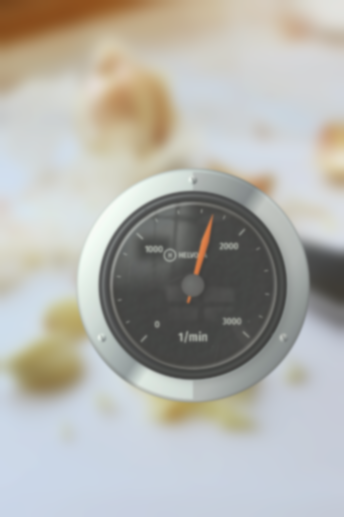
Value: 1700 rpm
